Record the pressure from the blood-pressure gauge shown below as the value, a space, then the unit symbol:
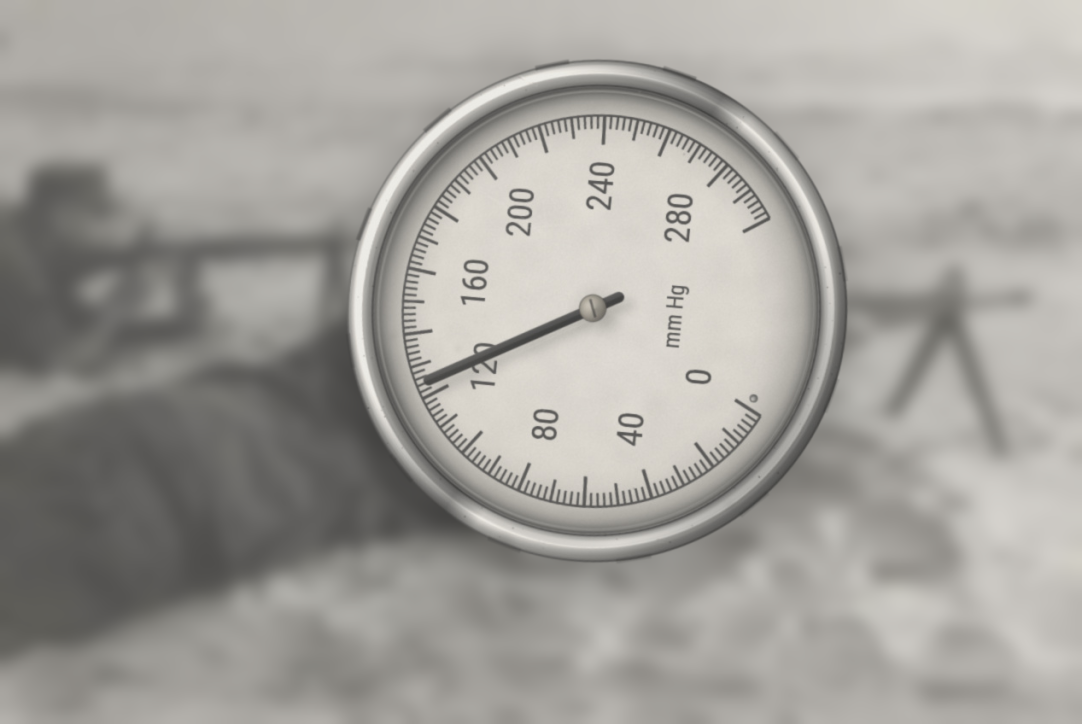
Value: 124 mmHg
